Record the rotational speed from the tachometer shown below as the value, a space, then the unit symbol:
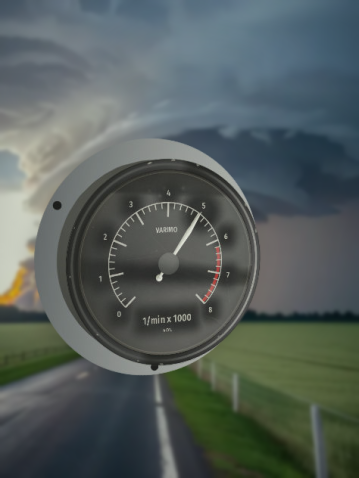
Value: 5000 rpm
